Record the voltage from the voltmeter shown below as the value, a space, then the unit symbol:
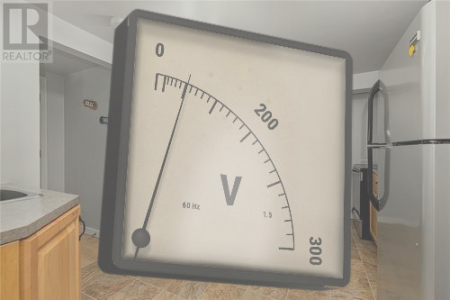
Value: 100 V
